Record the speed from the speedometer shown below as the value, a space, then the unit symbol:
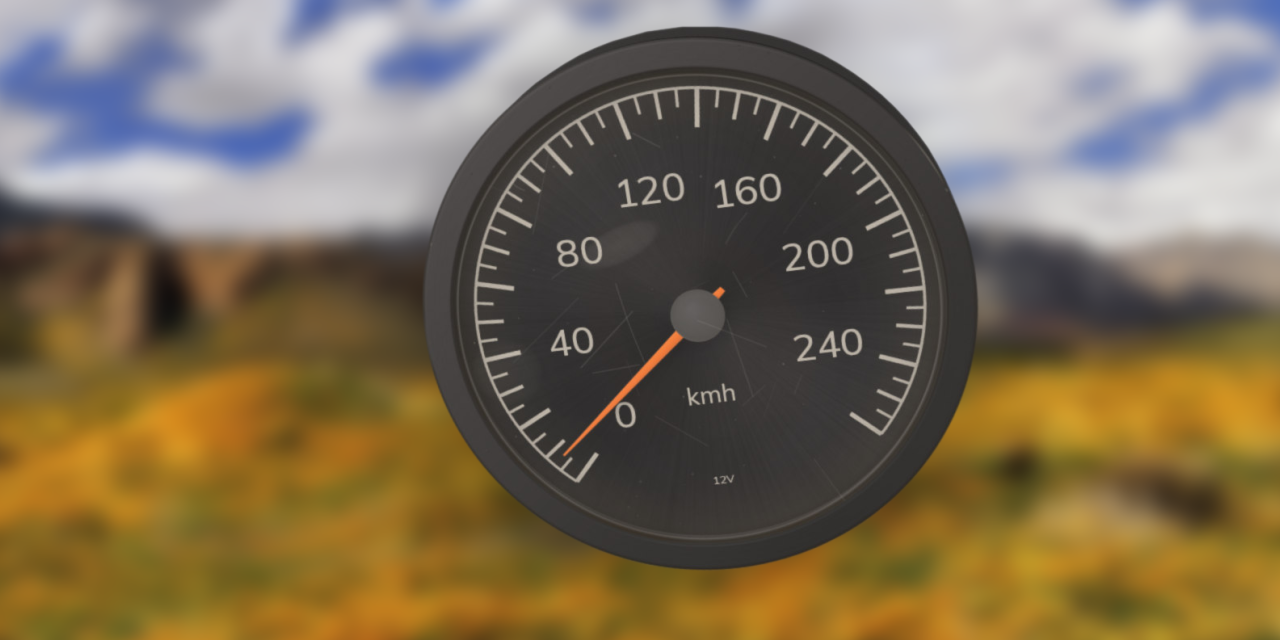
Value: 7.5 km/h
